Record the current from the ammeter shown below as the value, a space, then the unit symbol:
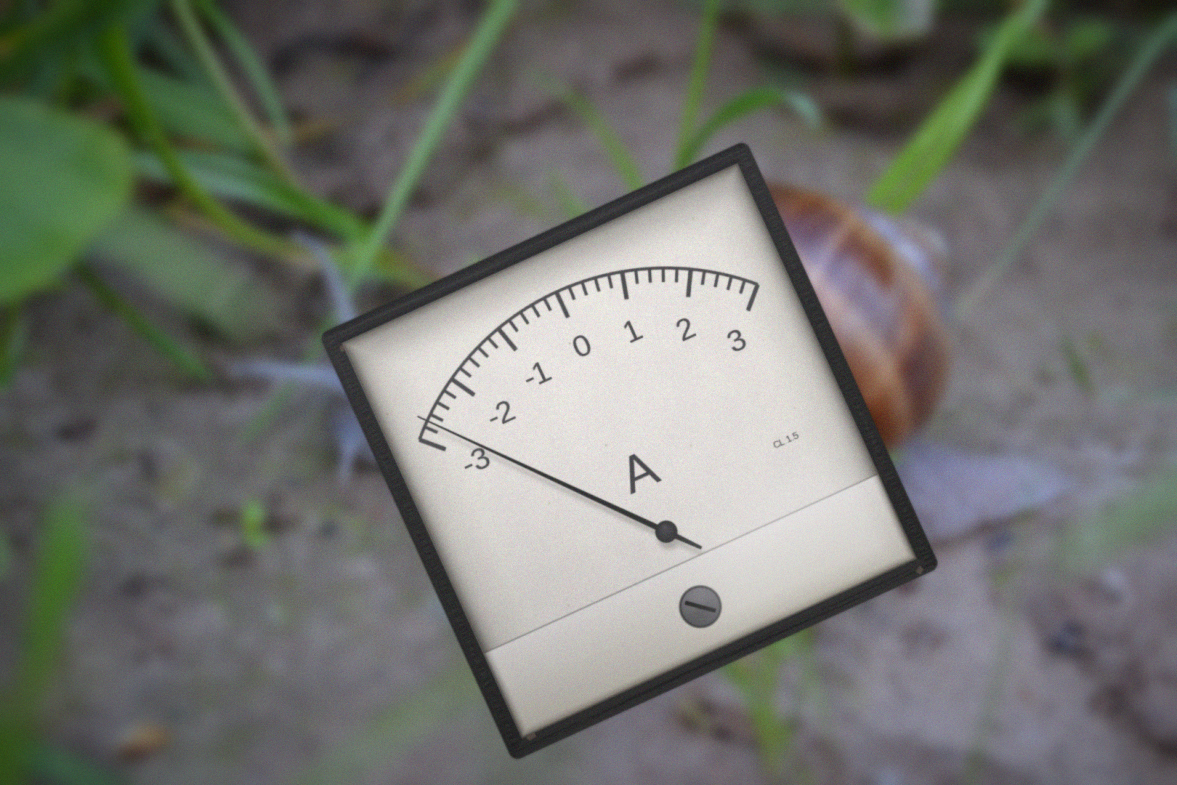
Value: -2.7 A
